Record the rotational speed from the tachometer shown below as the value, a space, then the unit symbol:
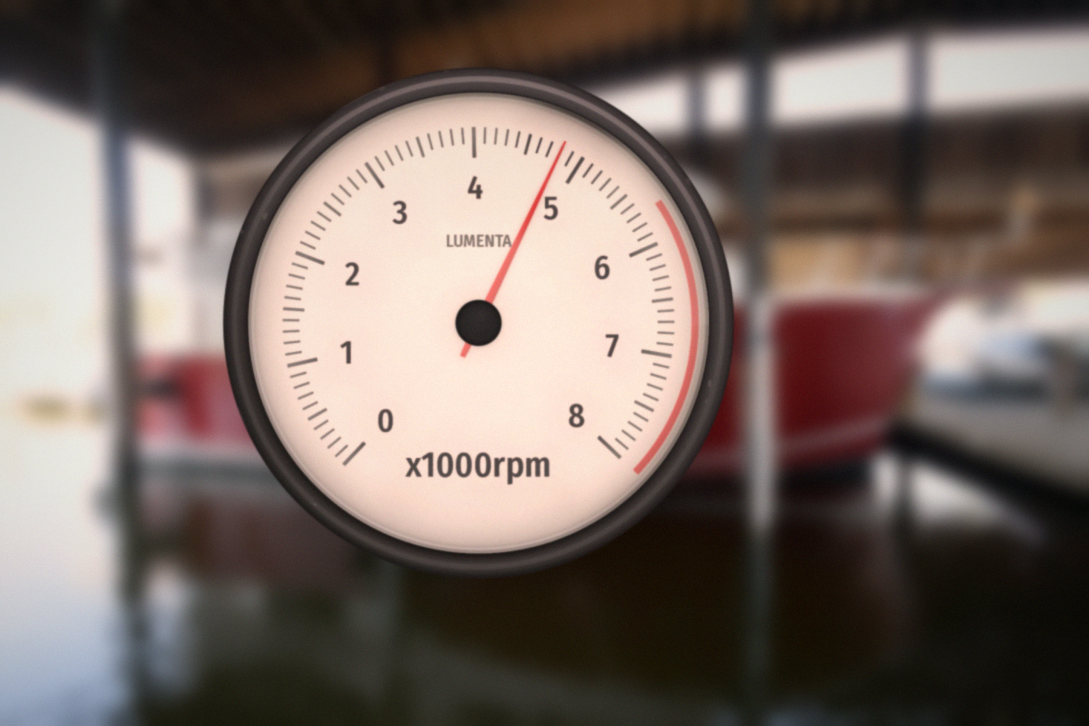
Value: 4800 rpm
